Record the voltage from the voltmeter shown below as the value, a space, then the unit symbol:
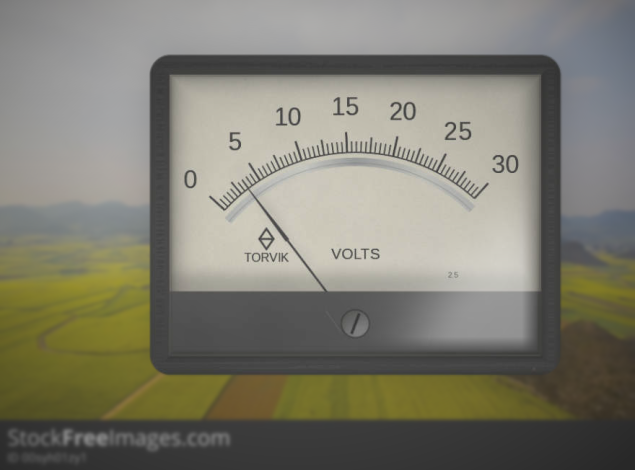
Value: 3.5 V
